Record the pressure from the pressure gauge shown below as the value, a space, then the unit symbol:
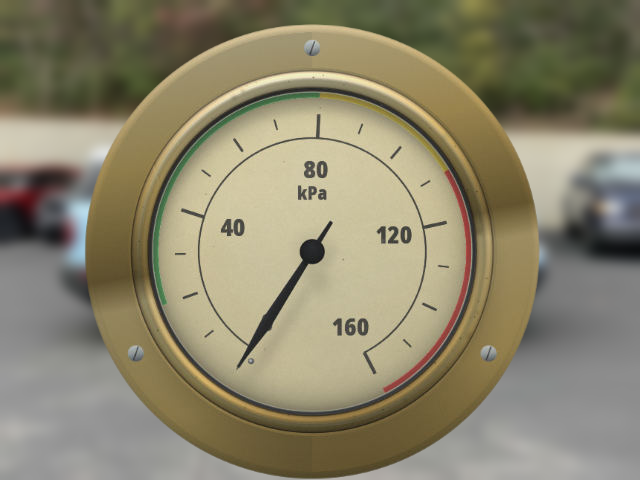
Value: 0 kPa
